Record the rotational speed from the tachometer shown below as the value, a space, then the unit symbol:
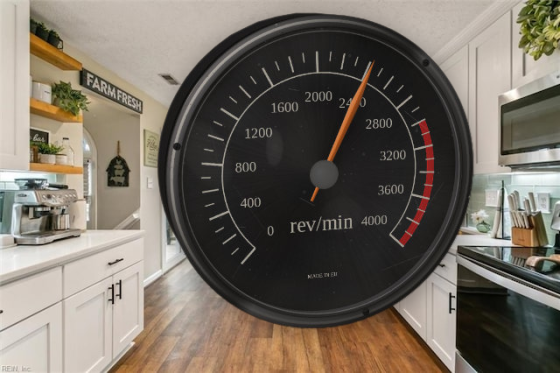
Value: 2400 rpm
